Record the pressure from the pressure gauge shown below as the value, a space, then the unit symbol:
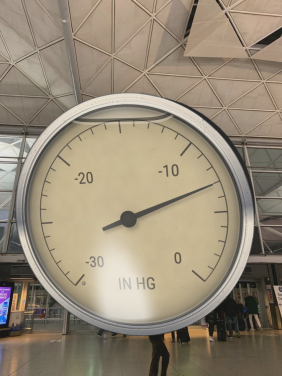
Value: -7 inHg
